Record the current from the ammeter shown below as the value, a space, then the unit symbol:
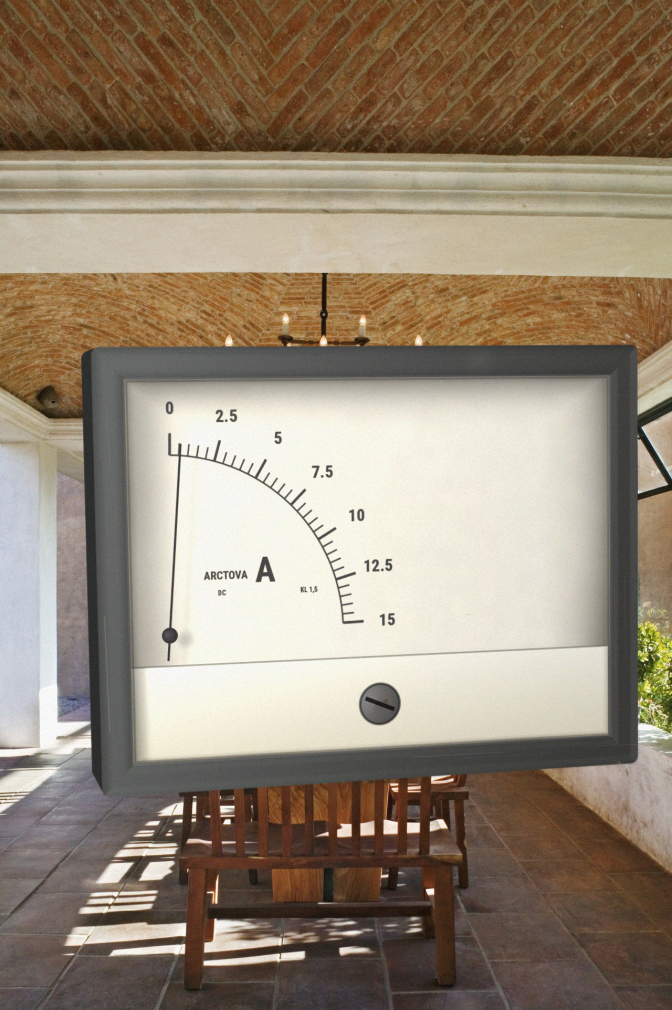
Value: 0.5 A
